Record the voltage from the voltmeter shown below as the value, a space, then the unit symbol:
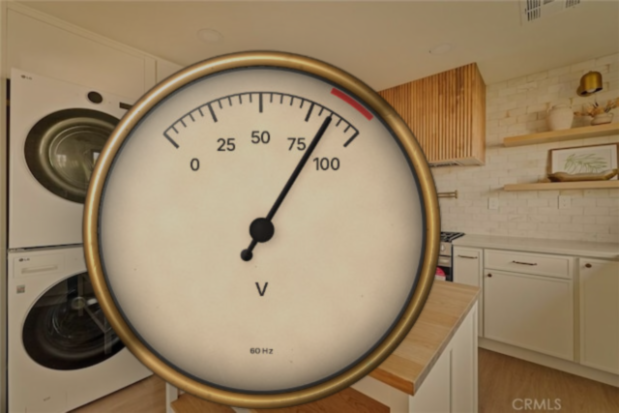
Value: 85 V
